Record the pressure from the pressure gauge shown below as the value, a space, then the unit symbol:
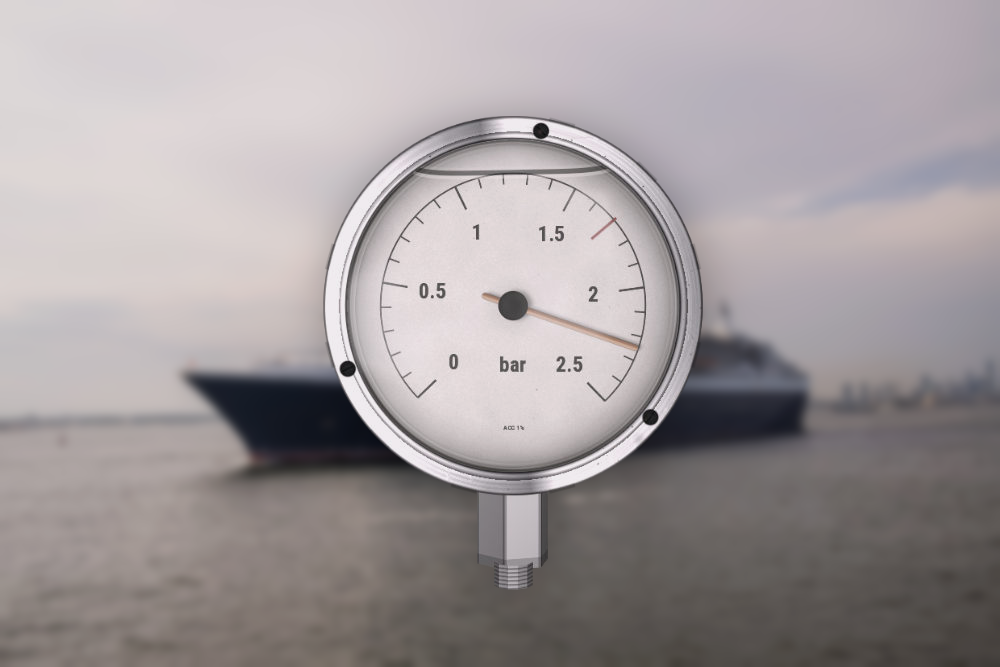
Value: 2.25 bar
